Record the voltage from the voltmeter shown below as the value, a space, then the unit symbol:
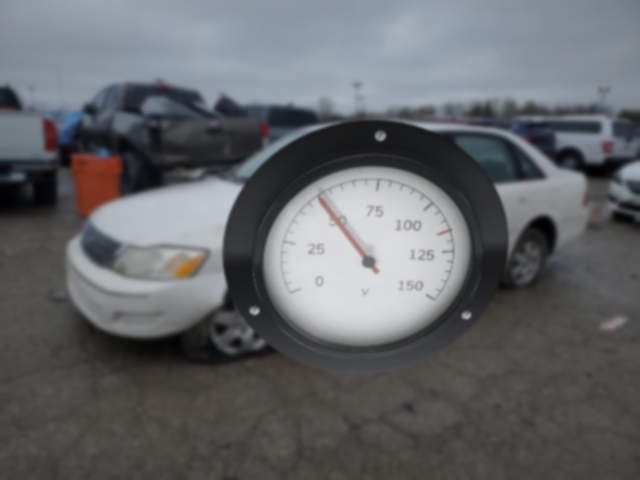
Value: 50 V
